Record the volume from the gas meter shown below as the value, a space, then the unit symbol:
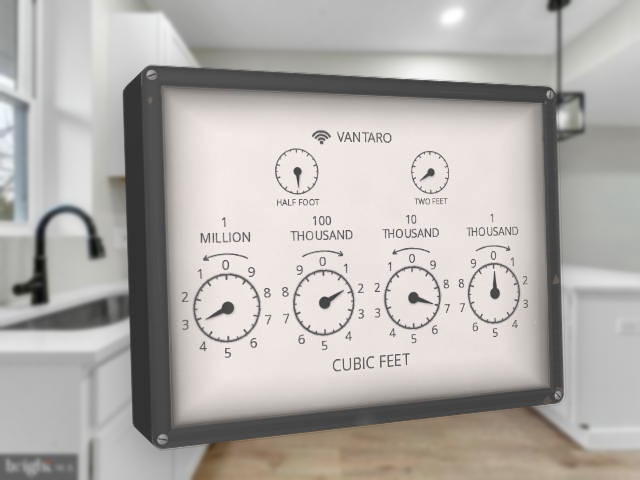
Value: 317000 ft³
